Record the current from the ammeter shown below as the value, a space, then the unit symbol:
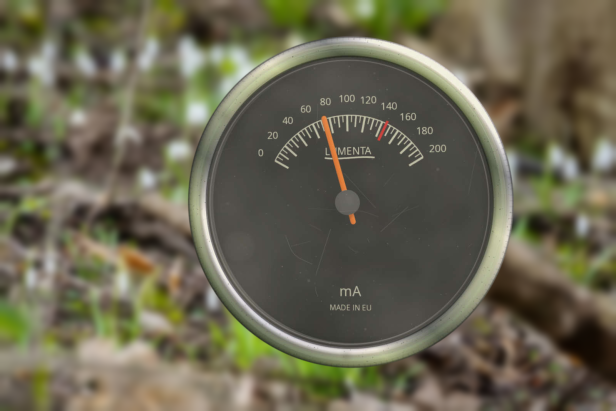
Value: 75 mA
